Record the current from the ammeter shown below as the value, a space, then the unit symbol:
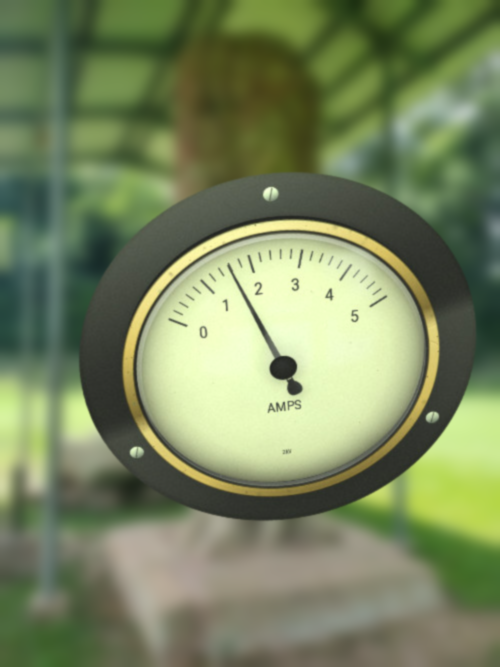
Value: 1.6 A
